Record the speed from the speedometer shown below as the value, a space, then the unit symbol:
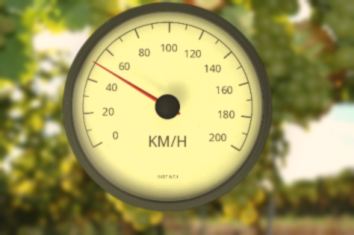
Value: 50 km/h
